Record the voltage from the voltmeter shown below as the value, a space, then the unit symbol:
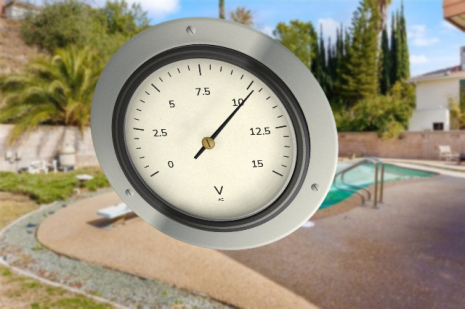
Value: 10.25 V
